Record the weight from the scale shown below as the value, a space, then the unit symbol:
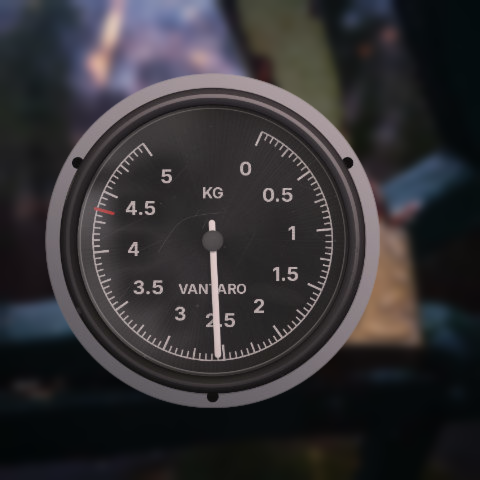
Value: 2.55 kg
